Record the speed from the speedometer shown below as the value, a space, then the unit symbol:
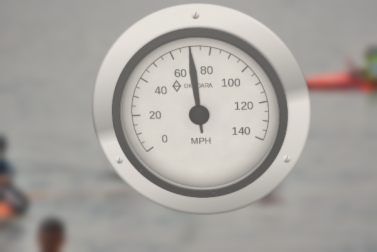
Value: 70 mph
